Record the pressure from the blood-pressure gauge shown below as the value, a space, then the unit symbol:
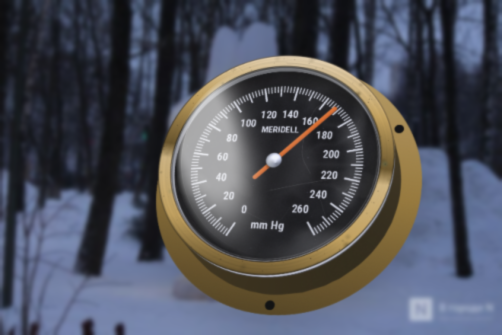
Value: 170 mmHg
